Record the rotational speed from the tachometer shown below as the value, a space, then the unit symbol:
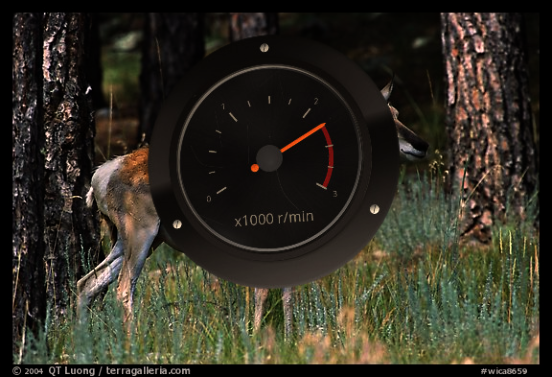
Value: 2250 rpm
